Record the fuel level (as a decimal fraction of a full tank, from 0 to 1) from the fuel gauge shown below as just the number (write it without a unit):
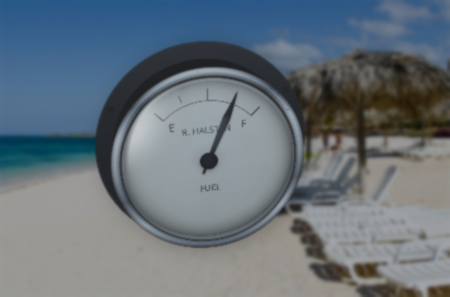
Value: 0.75
